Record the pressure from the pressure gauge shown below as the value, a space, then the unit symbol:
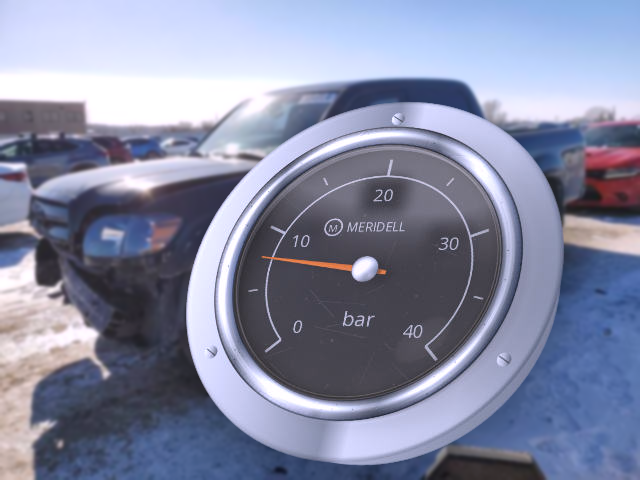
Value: 7.5 bar
